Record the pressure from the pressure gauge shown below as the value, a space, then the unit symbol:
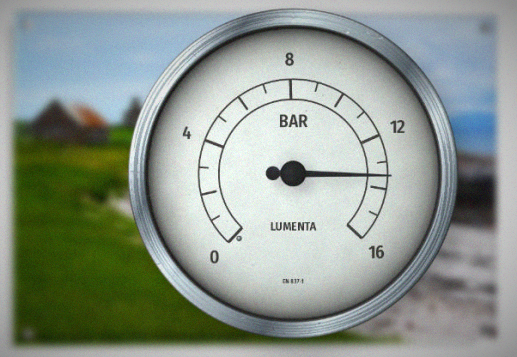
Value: 13.5 bar
